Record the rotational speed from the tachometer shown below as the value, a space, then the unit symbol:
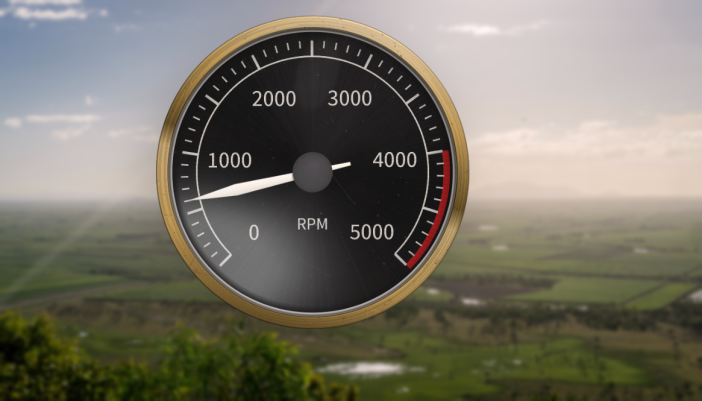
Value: 600 rpm
